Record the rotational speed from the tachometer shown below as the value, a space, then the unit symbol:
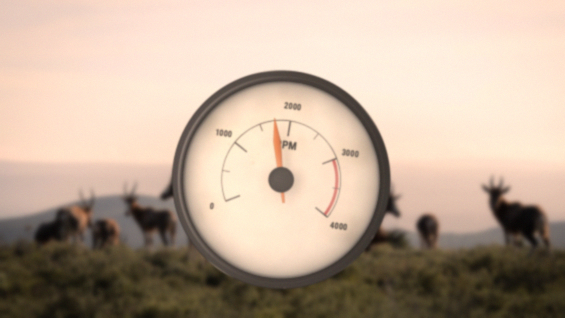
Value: 1750 rpm
